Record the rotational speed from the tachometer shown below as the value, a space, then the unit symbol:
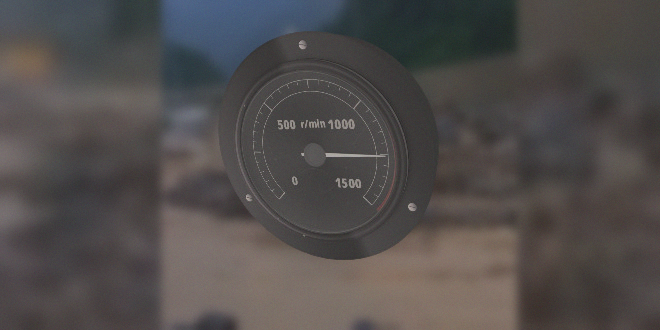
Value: 1250 rpm
